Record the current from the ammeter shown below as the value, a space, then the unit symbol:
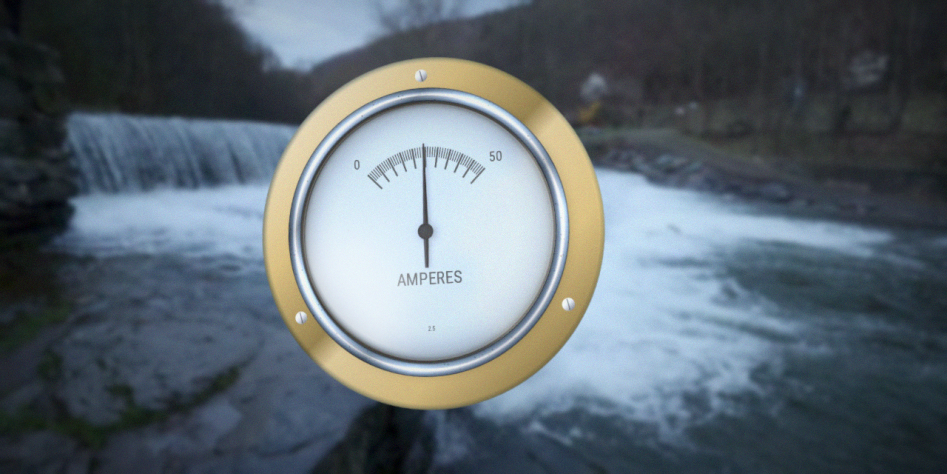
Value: 25 A
